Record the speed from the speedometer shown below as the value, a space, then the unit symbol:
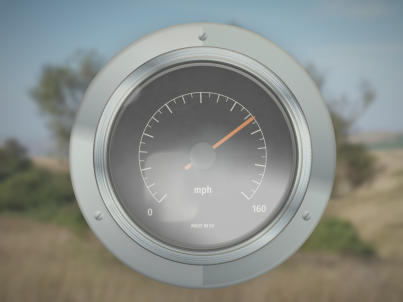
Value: 112.5 mph
